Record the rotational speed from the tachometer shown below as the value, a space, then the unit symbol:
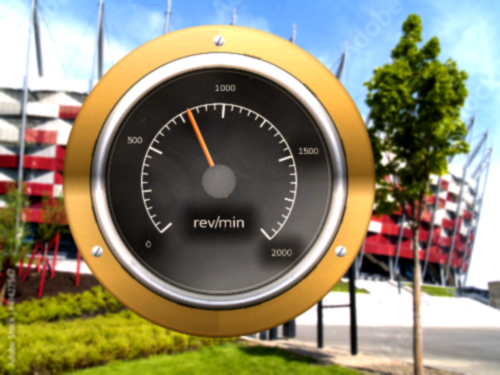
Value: 800 rpm
